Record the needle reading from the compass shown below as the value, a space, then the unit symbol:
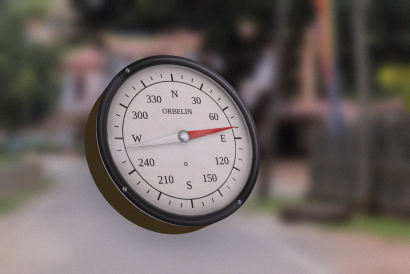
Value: 80 °
